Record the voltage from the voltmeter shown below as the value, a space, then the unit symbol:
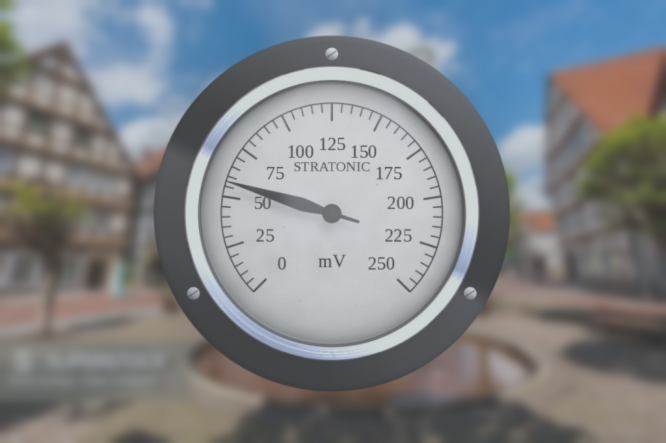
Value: 57.5 mV
